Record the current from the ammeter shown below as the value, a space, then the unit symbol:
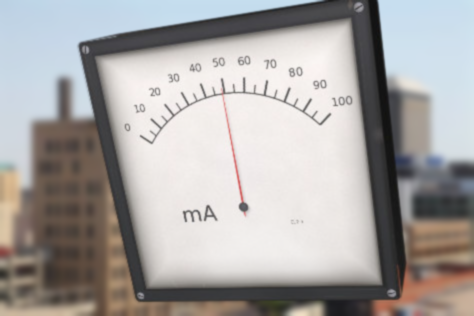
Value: 50 mA
